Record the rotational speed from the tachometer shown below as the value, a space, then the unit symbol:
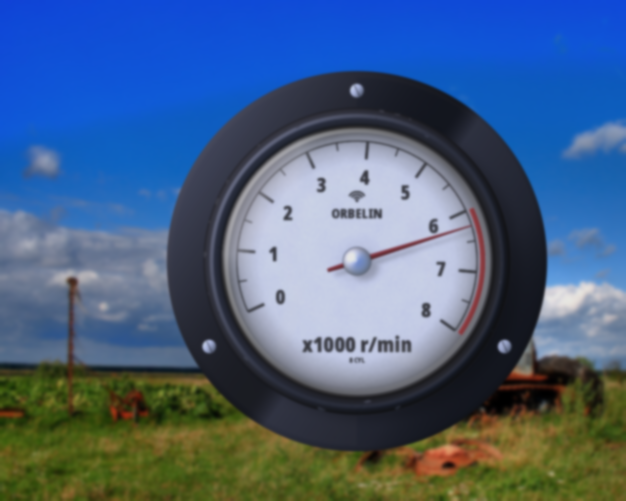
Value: 6250 rpm
